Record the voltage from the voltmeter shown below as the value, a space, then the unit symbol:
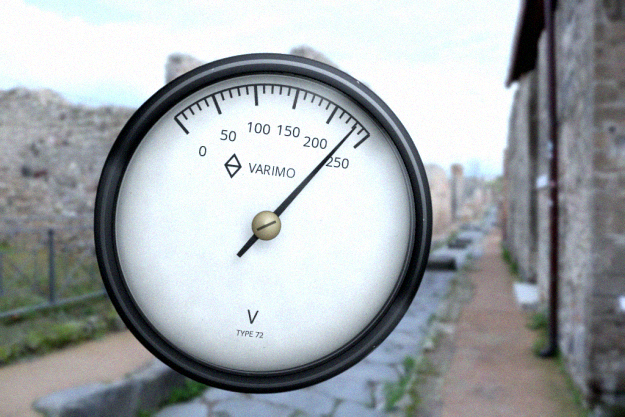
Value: 230 V
